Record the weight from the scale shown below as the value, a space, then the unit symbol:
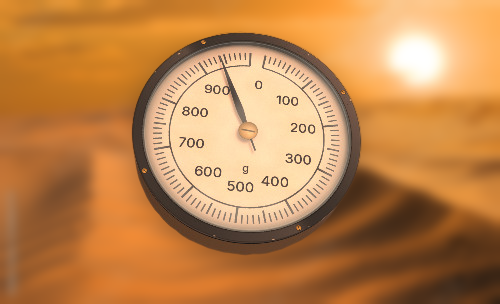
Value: 940 g
